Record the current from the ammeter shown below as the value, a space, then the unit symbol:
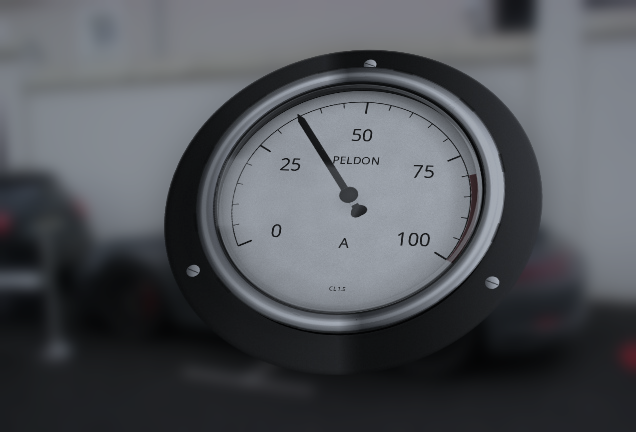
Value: 35 A
